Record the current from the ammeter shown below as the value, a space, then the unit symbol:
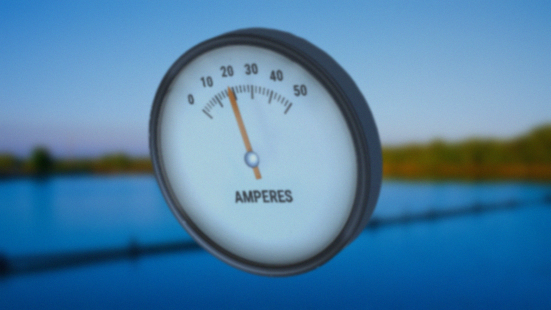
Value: 20 A
